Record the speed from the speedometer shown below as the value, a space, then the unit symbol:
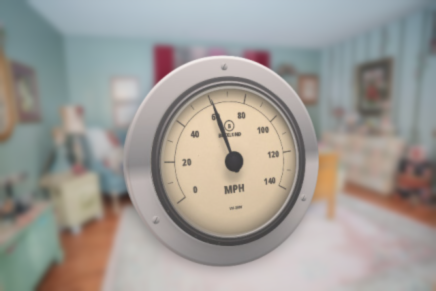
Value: 60 mph
